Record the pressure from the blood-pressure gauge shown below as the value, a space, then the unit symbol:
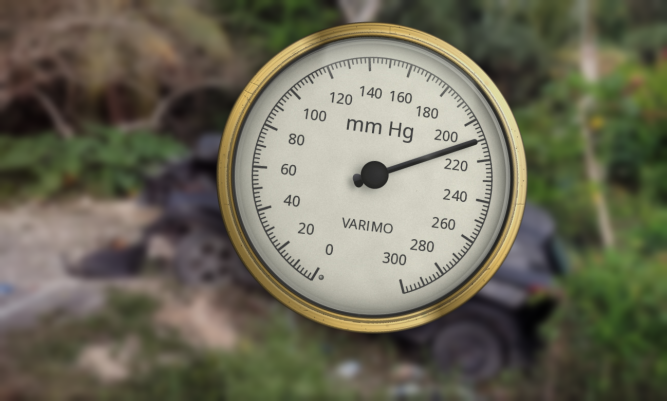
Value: 210 mmHg
